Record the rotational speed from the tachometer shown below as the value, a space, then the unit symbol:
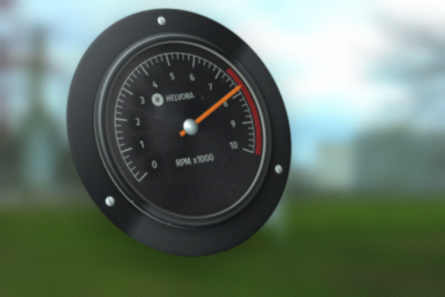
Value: 7800 rpm
